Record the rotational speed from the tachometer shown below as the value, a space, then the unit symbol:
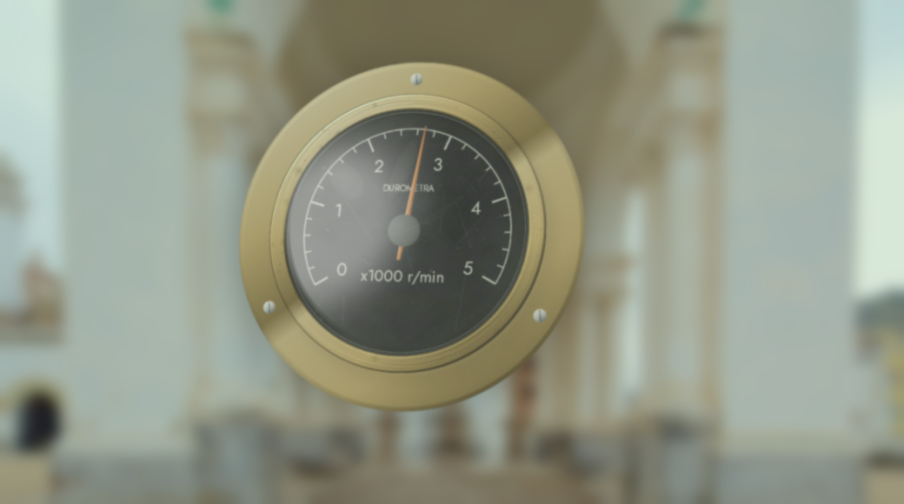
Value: 2700 rpm
